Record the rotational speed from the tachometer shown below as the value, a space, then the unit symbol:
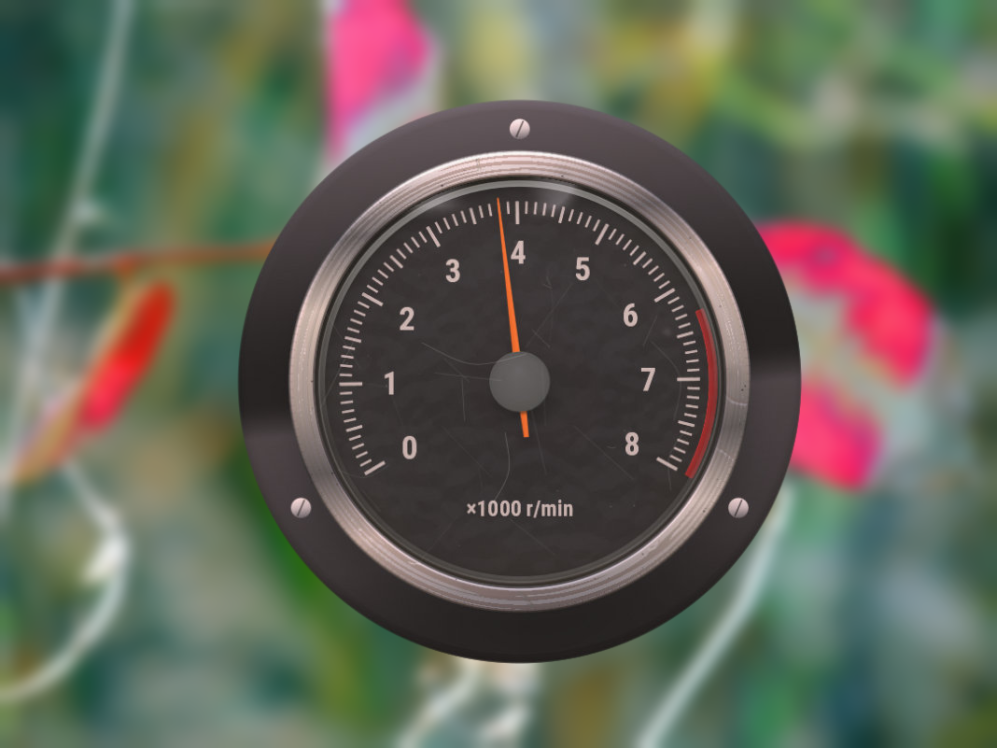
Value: 3800 rpm
